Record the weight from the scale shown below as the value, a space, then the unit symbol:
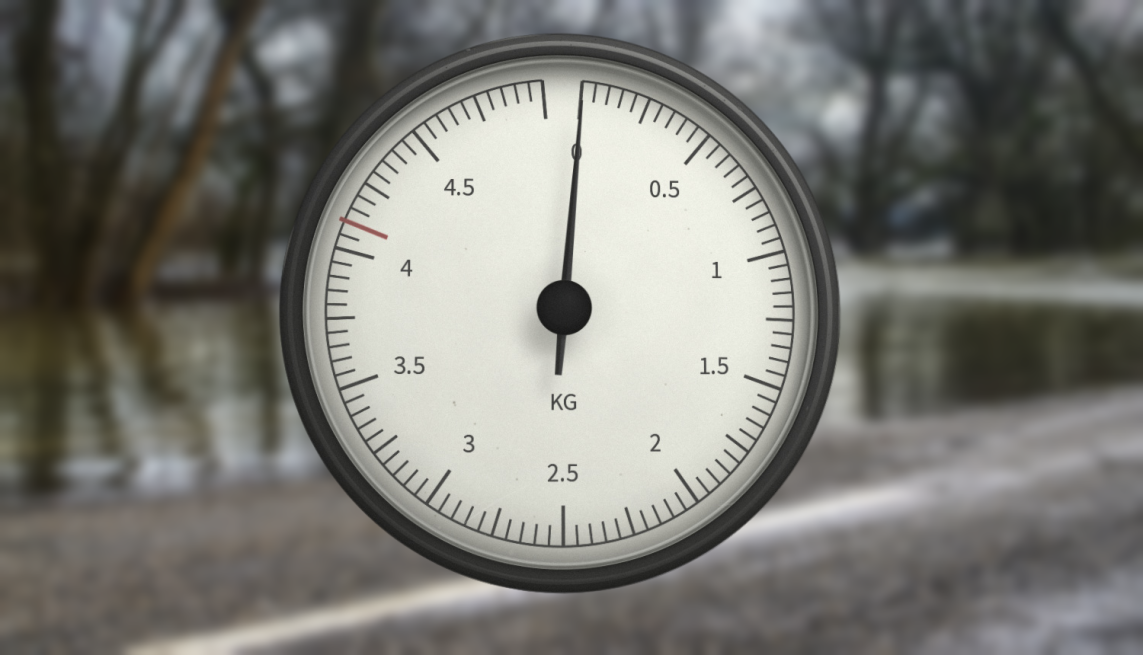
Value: 0 kg
